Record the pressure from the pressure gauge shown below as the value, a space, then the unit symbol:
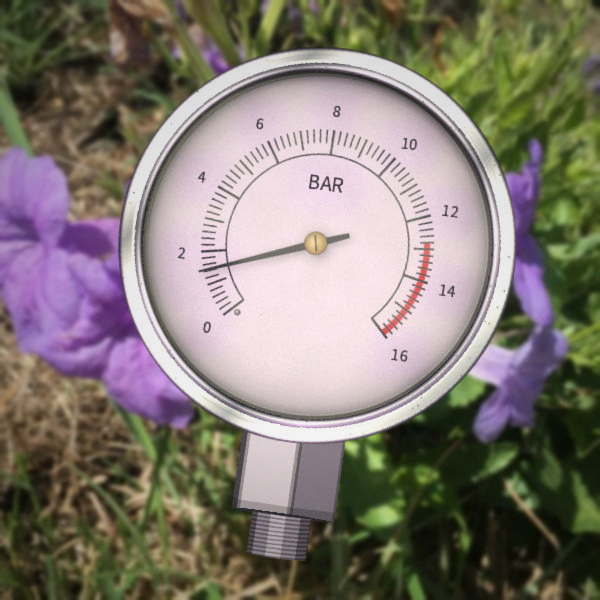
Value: 1.4 bar
